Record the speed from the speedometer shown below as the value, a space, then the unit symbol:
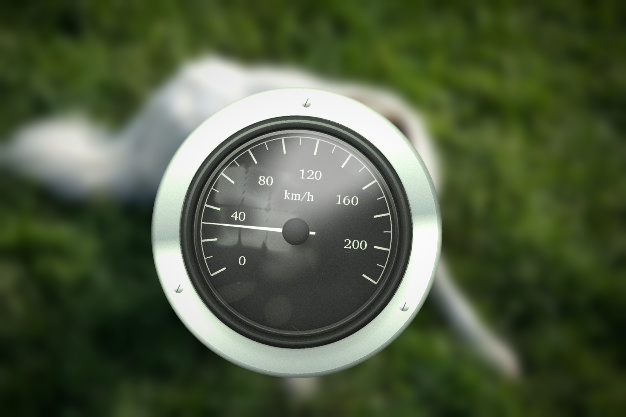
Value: 30 km/h
